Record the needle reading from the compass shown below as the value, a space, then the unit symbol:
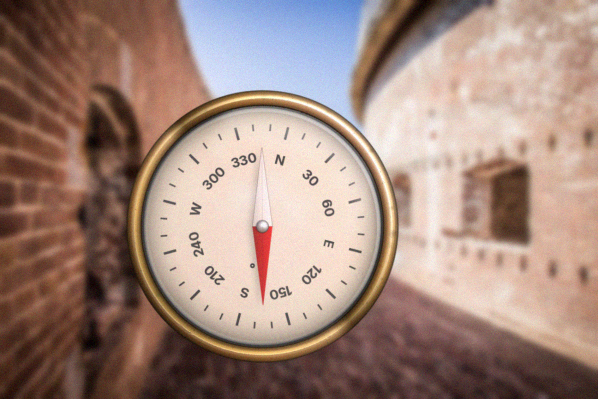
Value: 165 °
